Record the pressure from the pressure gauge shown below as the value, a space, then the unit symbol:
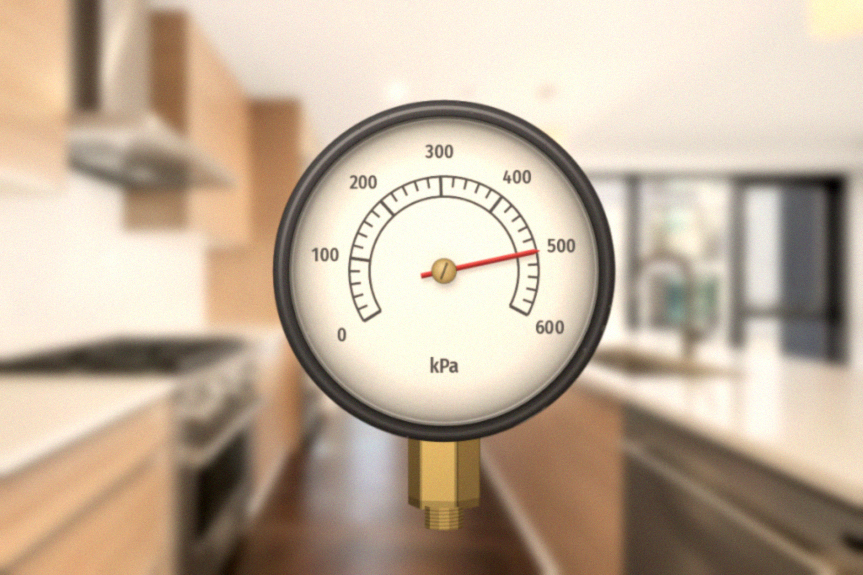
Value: 500 kPa
